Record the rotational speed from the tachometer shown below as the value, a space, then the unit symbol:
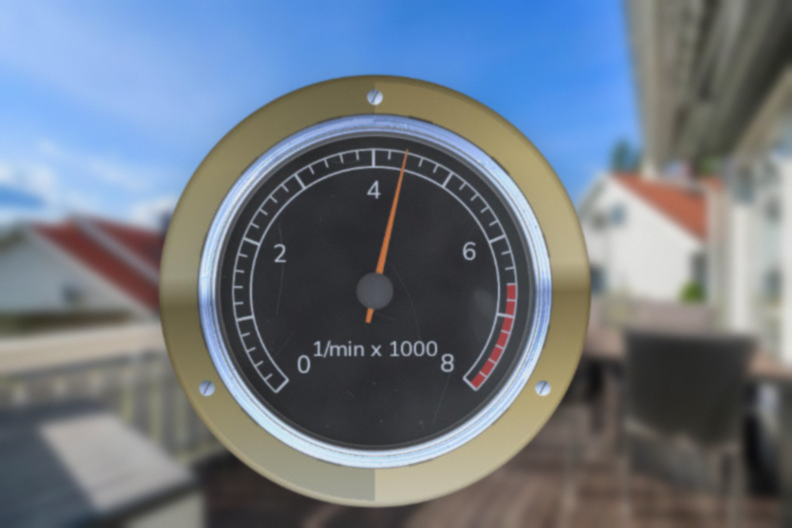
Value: 4400 rpm
